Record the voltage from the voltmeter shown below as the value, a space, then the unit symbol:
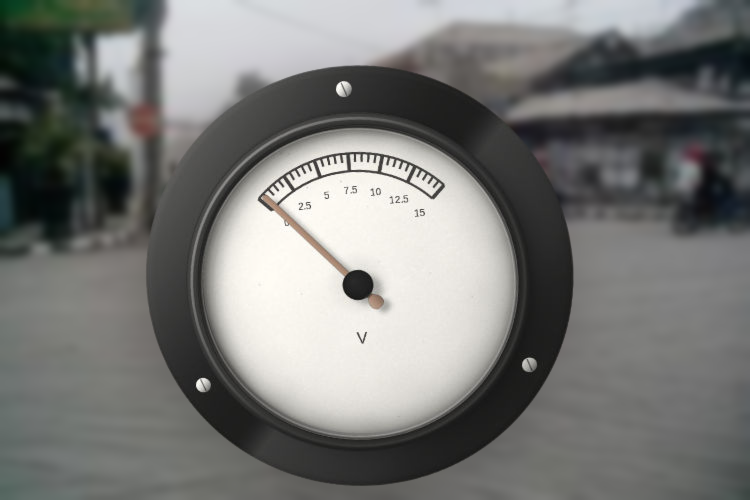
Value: 0.5 V
